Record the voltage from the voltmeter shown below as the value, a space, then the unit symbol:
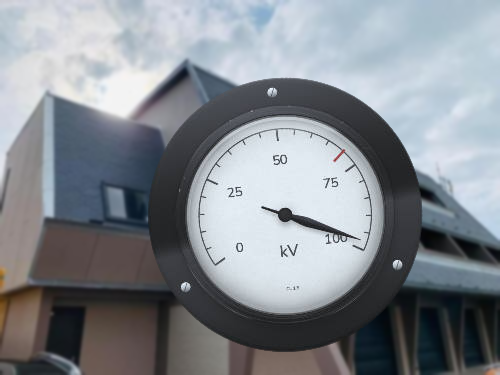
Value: 97.5 kV
